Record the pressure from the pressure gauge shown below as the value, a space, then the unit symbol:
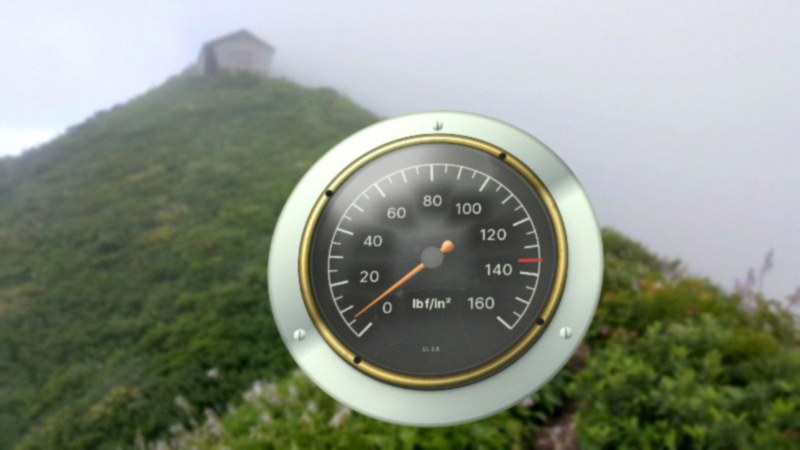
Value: 5 psi
